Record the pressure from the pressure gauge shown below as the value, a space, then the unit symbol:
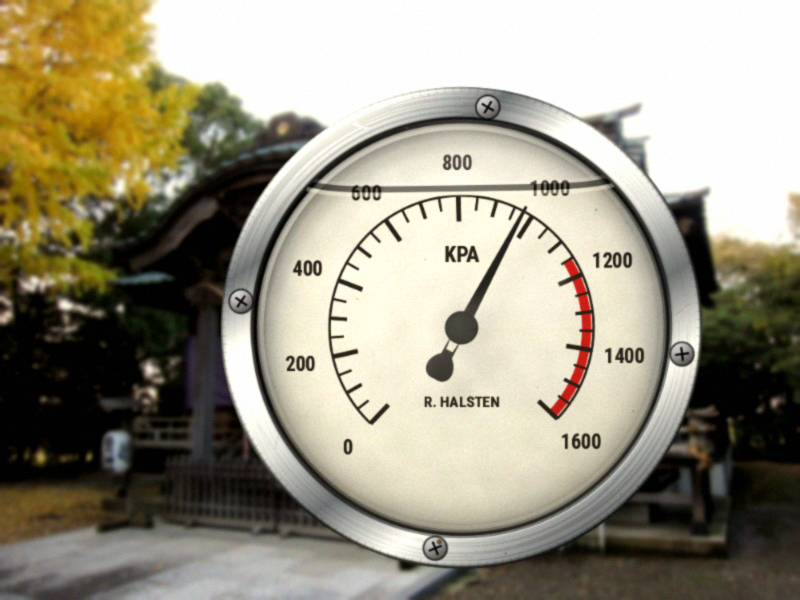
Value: 975 kPa
